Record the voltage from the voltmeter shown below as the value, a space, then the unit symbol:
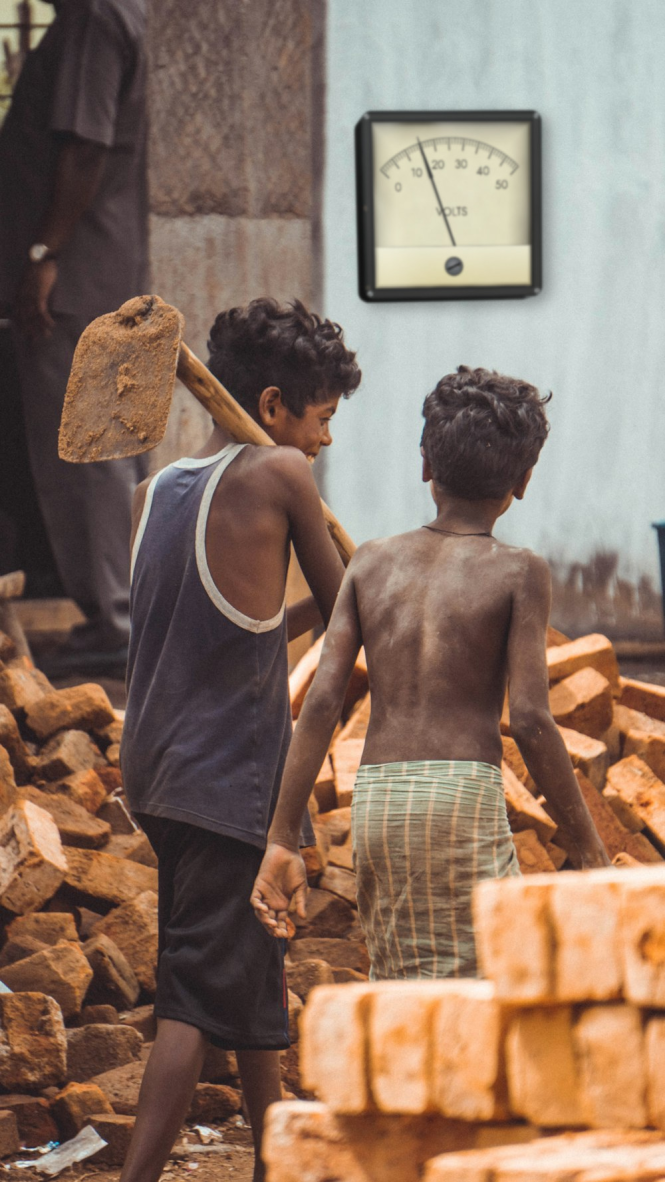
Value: 15 V
